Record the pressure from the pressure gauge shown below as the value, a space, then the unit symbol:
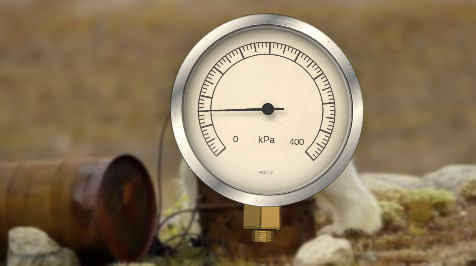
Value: 60 kPa
